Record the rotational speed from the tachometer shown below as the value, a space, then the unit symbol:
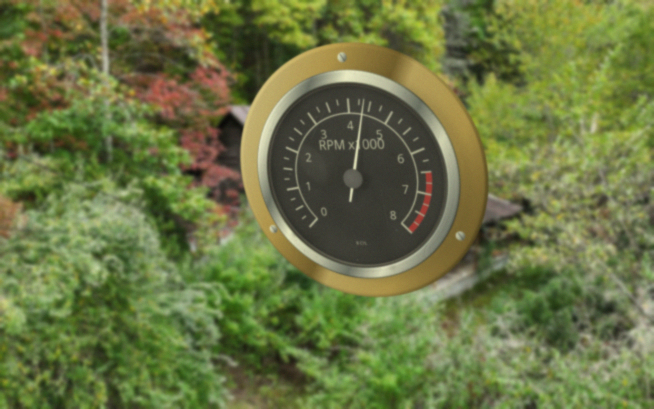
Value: 4375 rpm
